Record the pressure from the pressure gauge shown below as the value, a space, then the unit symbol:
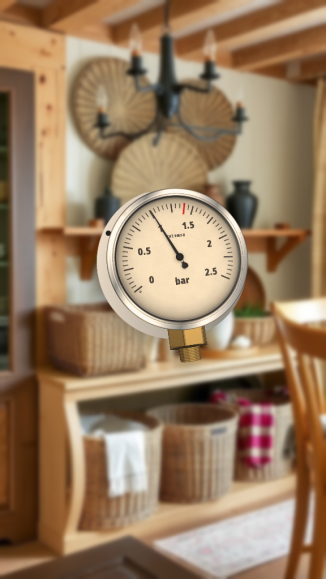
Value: 1 bar
